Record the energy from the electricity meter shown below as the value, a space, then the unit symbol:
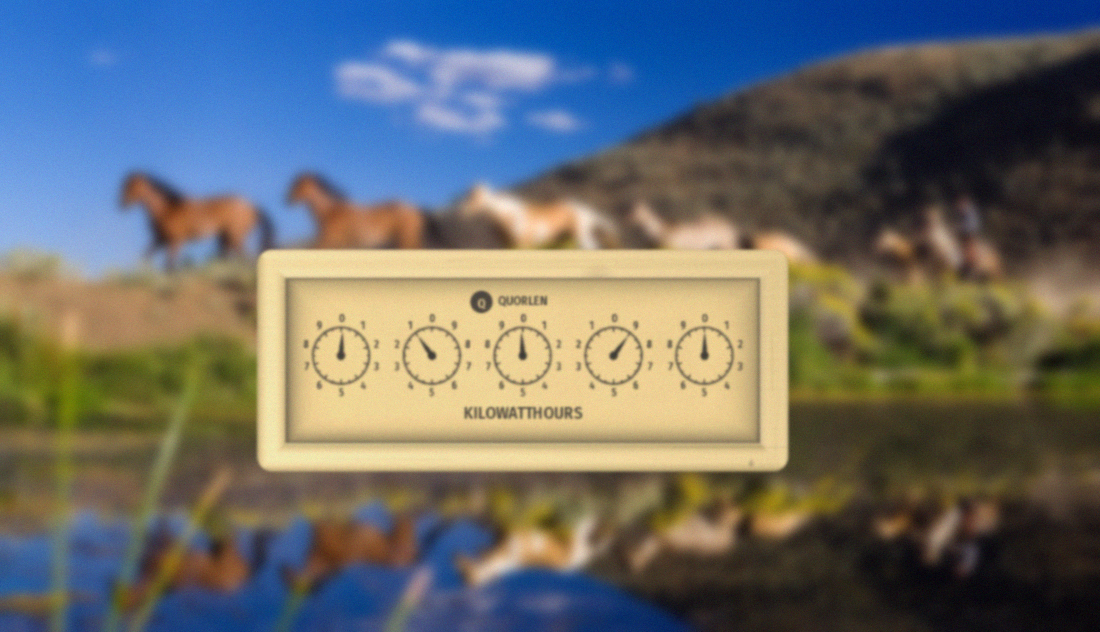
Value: 990 kWh
